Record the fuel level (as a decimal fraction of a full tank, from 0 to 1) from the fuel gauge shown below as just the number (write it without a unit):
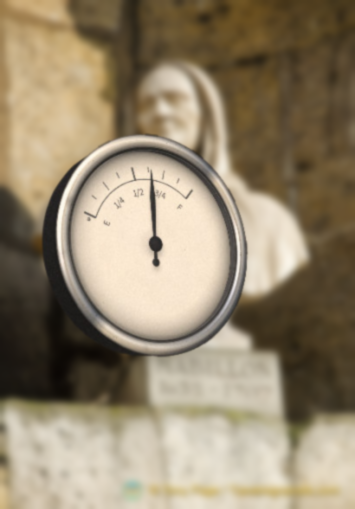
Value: 0.625
